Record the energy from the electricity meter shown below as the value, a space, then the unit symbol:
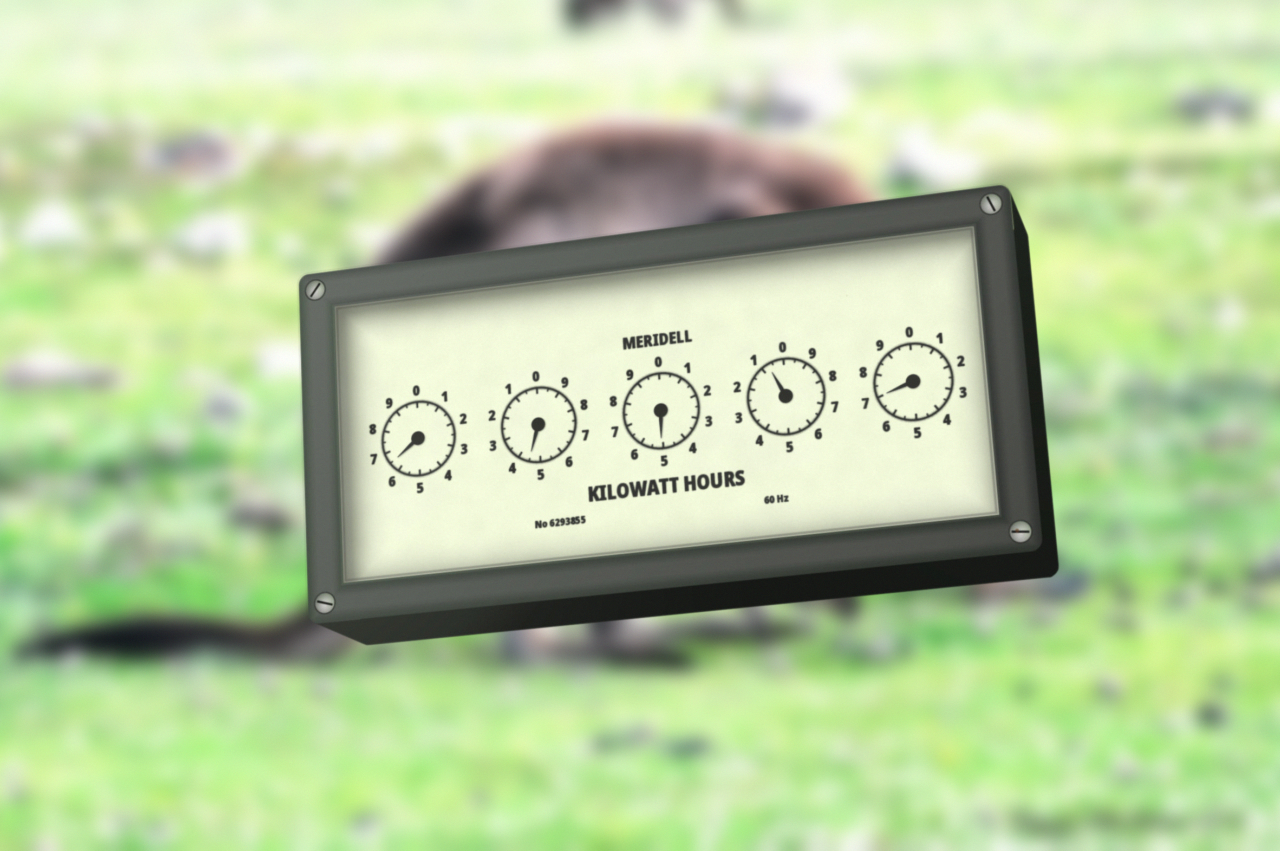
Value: 64507 kWh
